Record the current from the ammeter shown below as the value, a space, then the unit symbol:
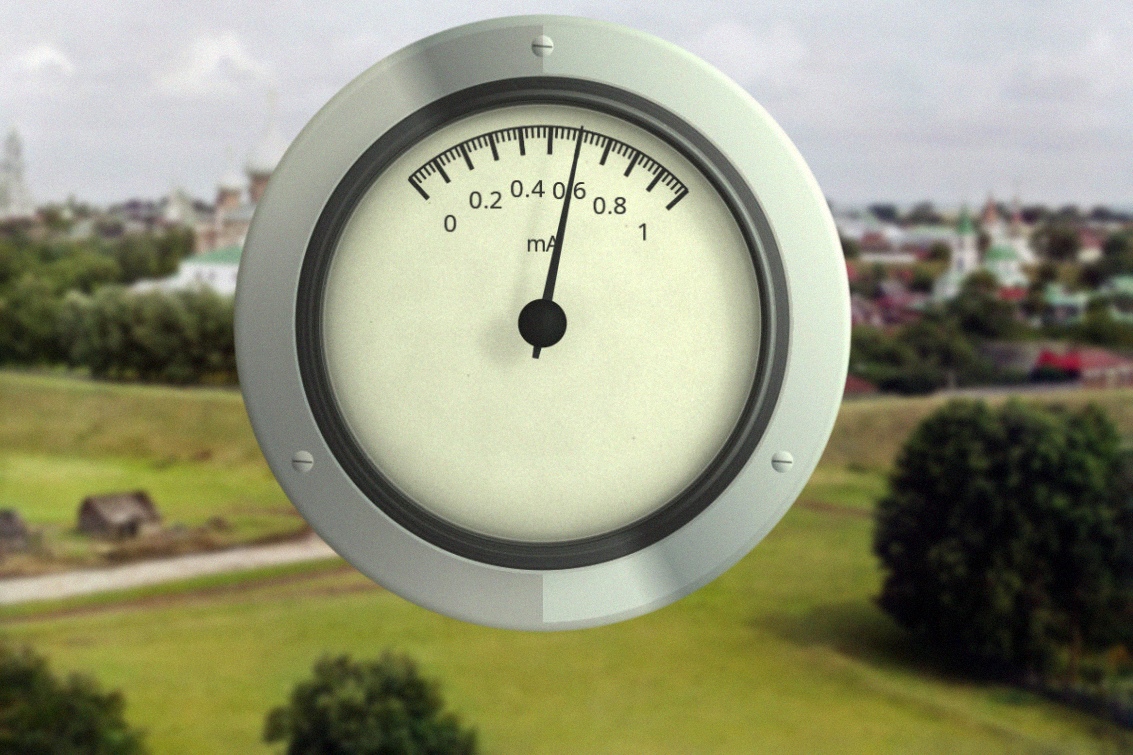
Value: 0.6 mA
